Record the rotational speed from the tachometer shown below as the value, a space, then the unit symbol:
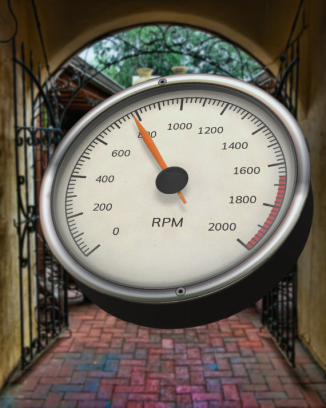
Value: 780 rpm
